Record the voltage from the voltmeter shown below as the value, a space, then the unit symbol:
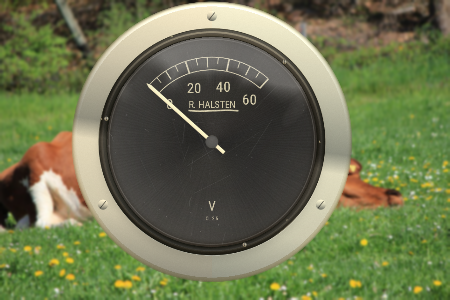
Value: 0 V
